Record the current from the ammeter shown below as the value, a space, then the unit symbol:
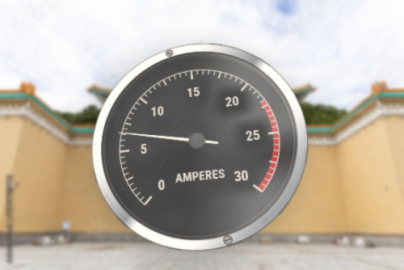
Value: 6.5 A
